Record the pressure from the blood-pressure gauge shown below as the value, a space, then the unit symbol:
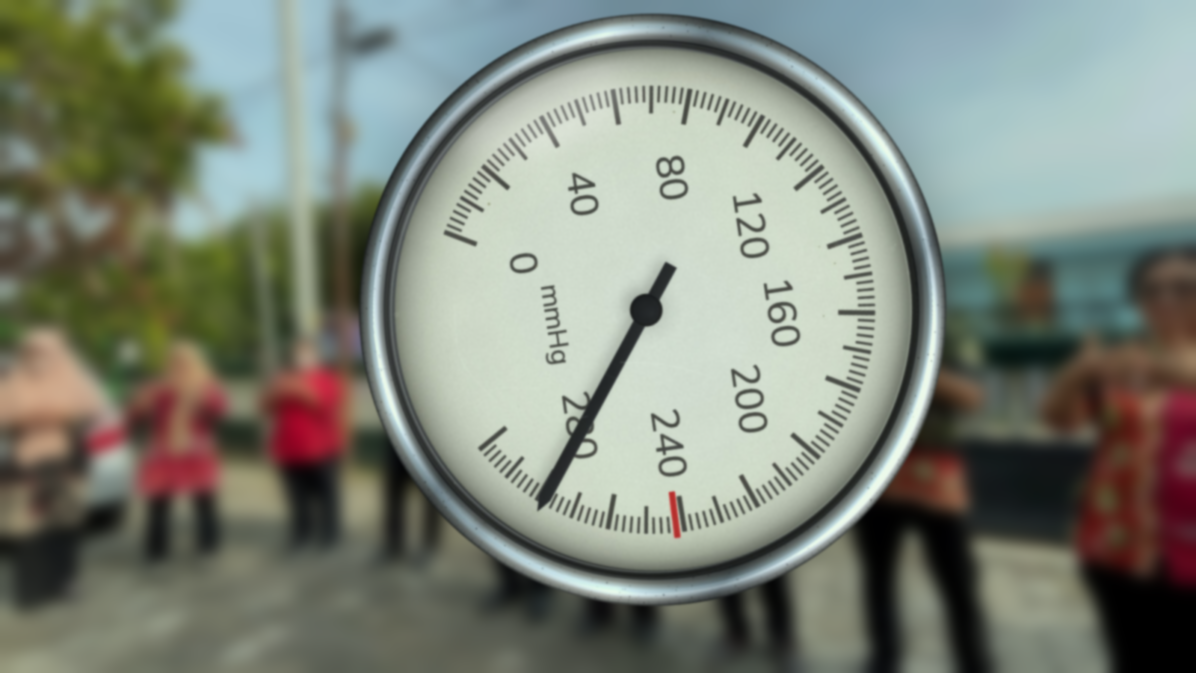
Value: 278 mmHg
